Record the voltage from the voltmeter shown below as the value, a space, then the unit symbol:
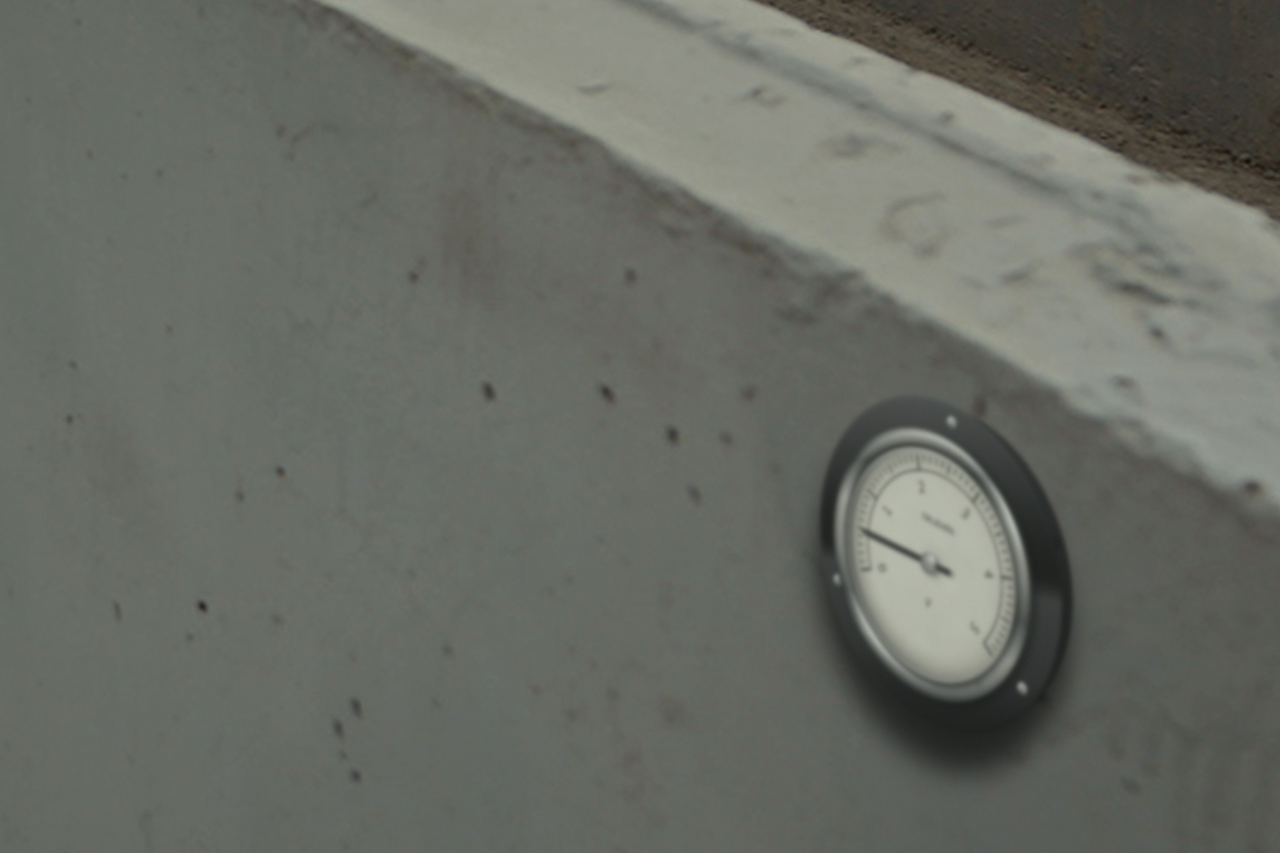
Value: 0.5 V
